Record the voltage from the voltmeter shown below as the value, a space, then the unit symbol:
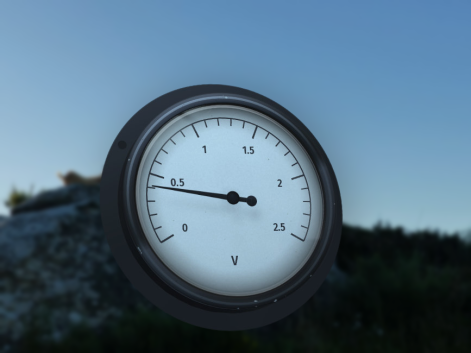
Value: 0.4 V
